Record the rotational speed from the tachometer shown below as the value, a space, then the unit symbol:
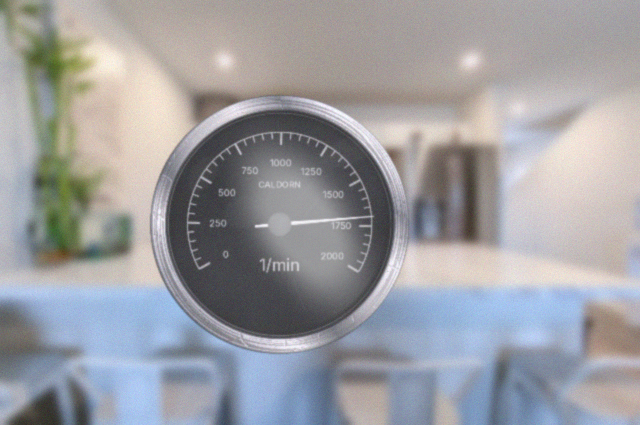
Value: 1700 rpm
